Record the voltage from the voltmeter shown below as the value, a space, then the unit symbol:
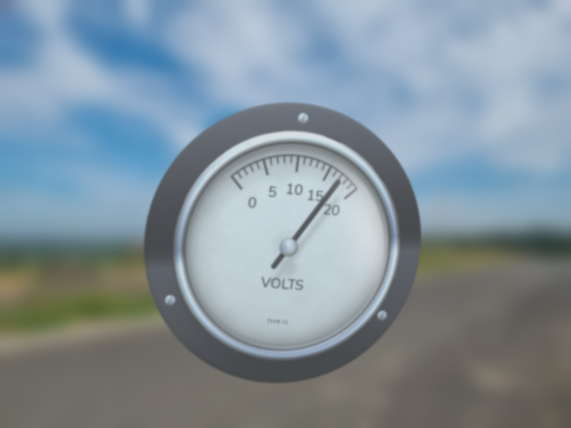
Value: 17 V
